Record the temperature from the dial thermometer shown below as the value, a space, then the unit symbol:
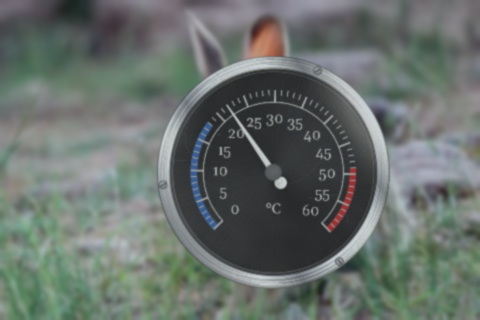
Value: 22 °C
